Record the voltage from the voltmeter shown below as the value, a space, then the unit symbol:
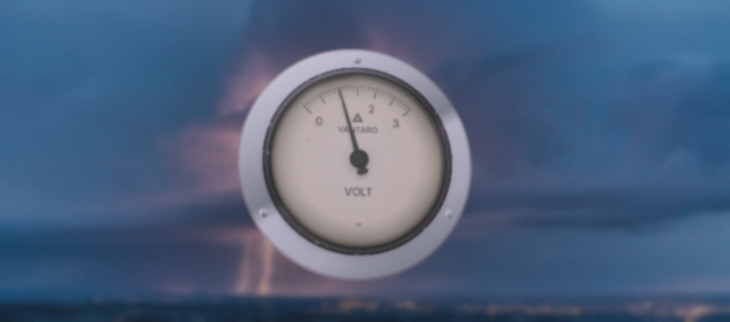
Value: 1 V
